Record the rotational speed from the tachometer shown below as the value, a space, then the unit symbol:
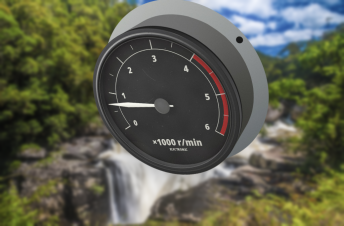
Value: 750 rpm
